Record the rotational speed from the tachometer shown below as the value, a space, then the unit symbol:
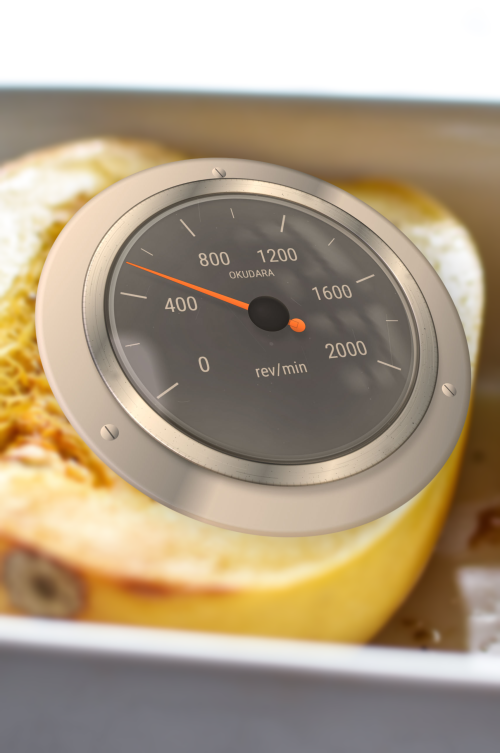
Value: 500 rpm
